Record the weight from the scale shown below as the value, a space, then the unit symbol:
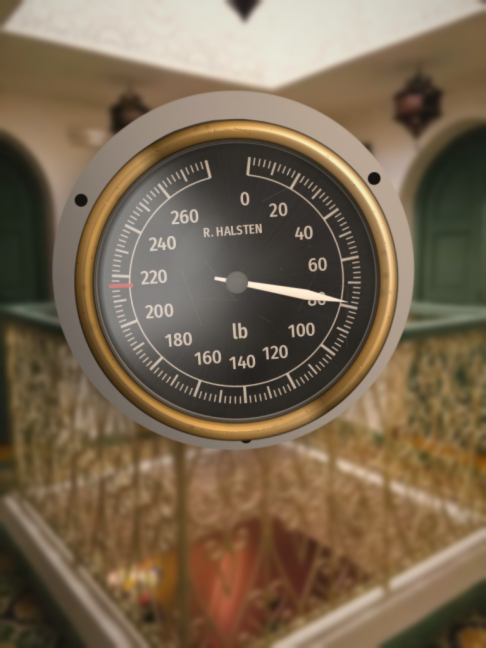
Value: 78 lb
